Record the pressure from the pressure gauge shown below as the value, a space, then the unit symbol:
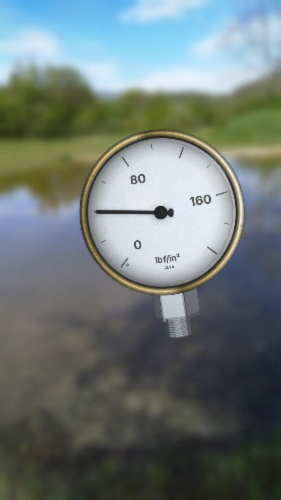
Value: 40 psi
